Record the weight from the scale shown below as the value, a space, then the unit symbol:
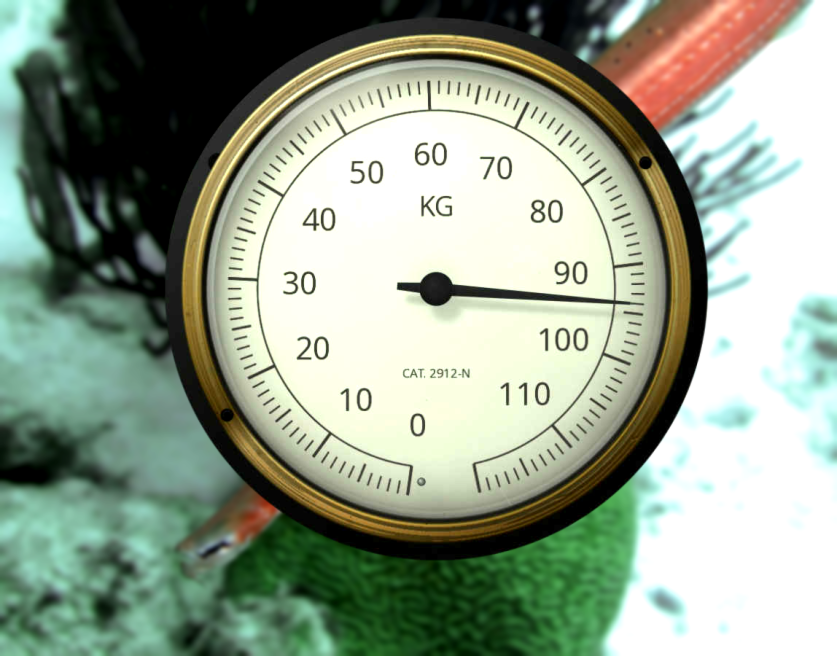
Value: 94 kg
